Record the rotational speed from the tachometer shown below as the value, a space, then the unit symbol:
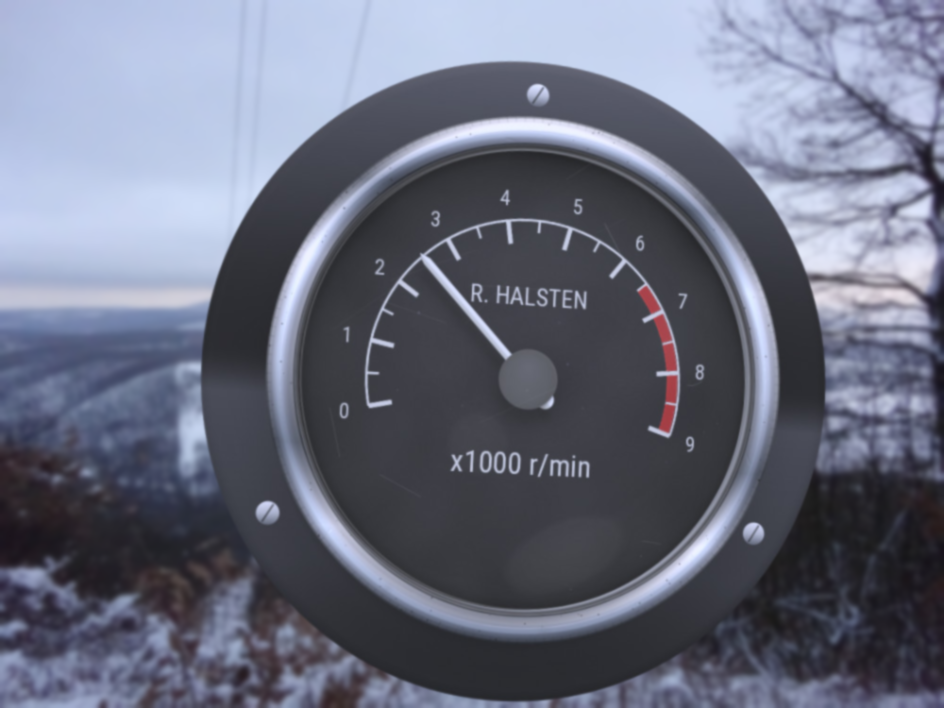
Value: 2500 rpm
